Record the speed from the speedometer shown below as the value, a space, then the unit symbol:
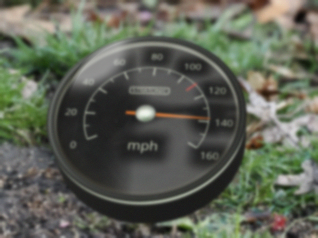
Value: 140 mph
